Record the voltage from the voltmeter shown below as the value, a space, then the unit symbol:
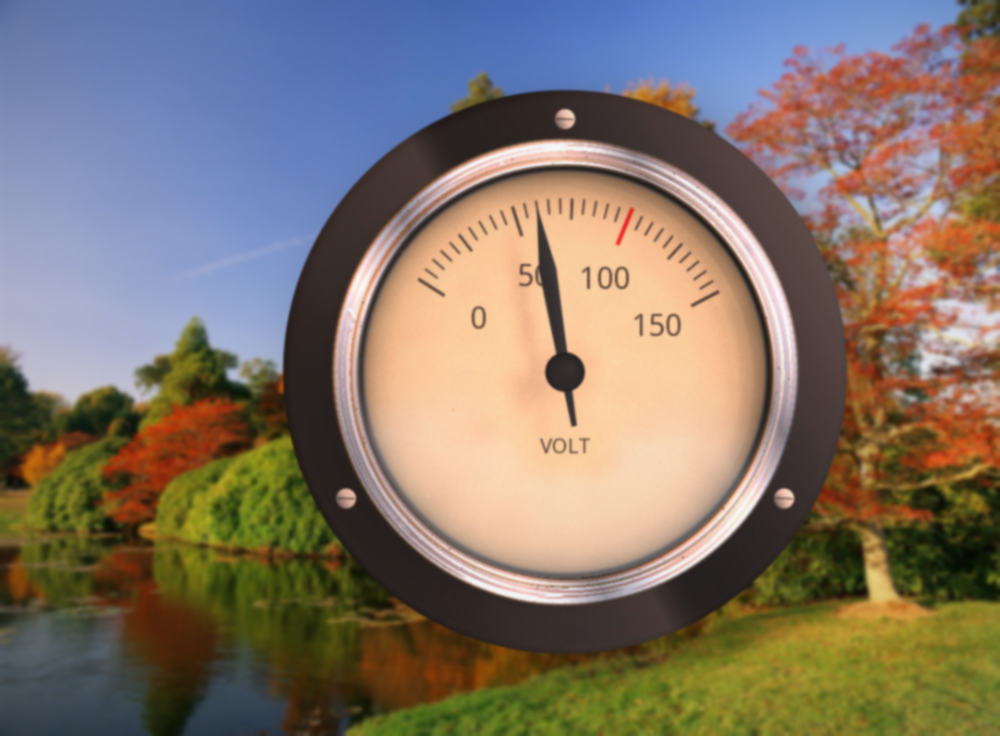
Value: 60 V
